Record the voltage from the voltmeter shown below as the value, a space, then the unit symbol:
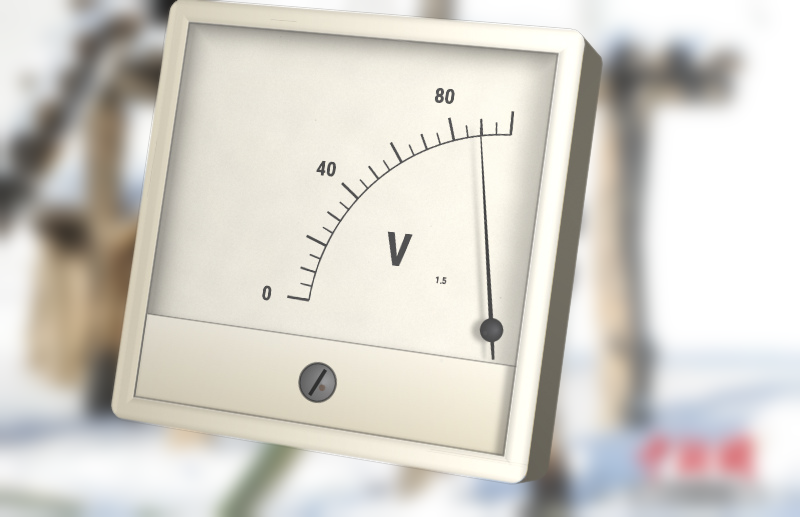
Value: 90 V
